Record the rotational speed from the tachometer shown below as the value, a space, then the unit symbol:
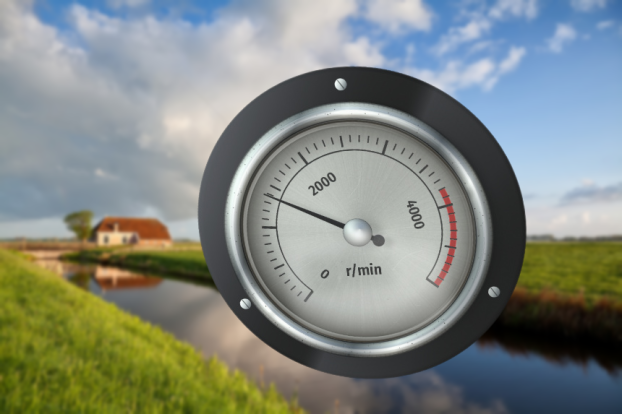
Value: 1400 rpm
